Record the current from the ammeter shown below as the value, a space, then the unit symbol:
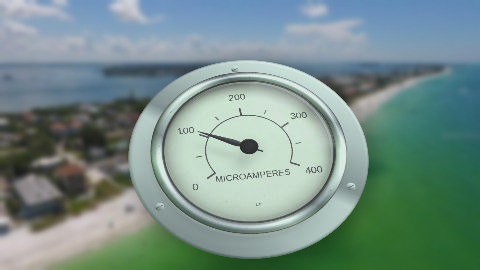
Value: 100 µA
